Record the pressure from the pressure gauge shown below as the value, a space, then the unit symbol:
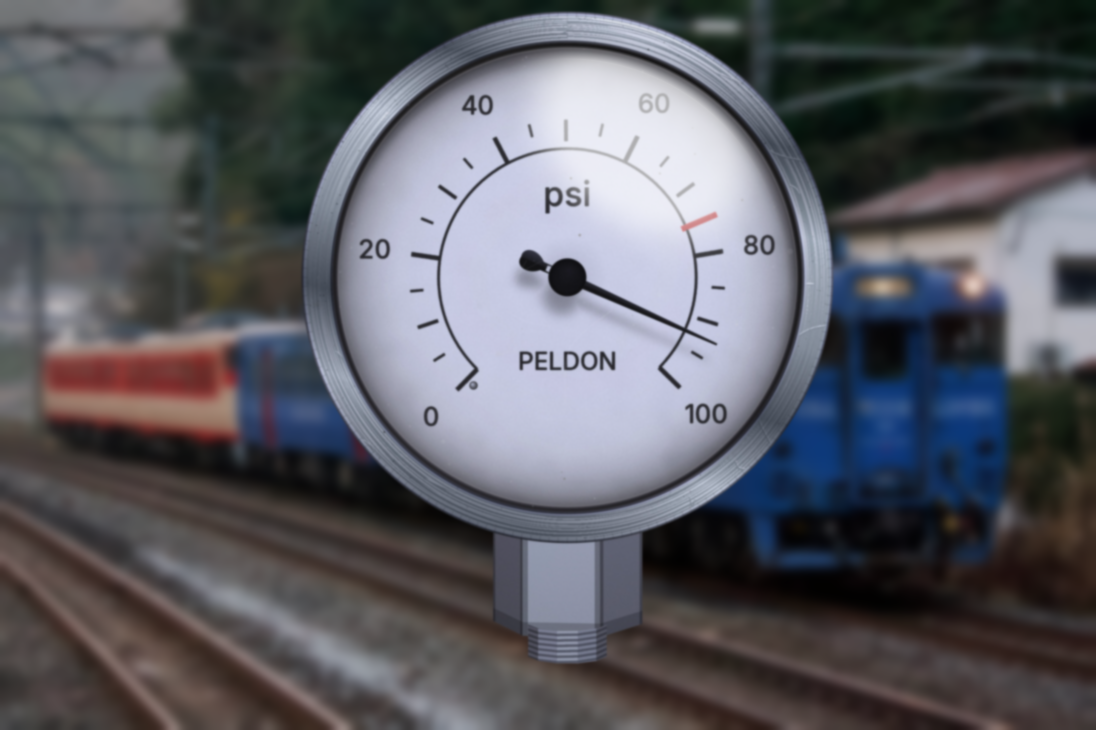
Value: 92.5 psi
